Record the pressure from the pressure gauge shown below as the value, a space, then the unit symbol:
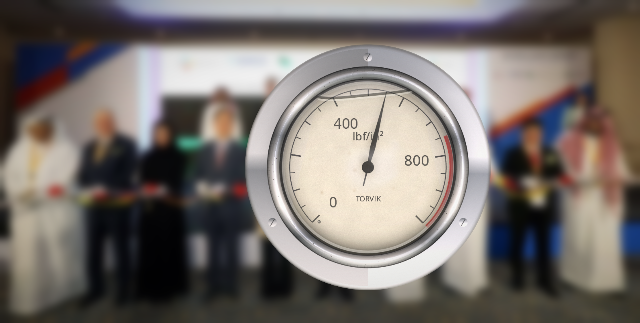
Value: 550 psi
